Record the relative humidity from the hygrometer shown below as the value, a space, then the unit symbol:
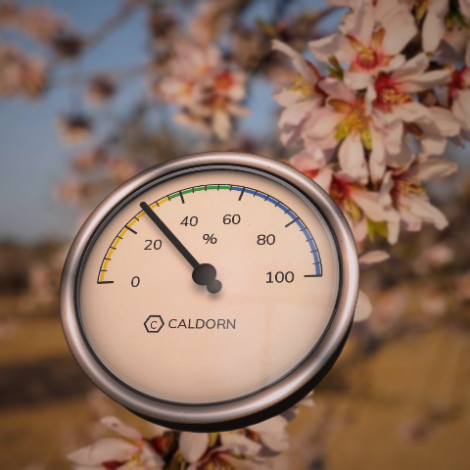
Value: 28 %
